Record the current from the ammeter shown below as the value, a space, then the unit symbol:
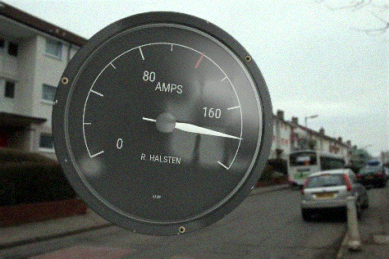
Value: 180 A
